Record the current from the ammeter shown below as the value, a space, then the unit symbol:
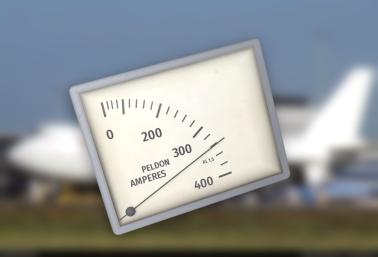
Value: 340 A
